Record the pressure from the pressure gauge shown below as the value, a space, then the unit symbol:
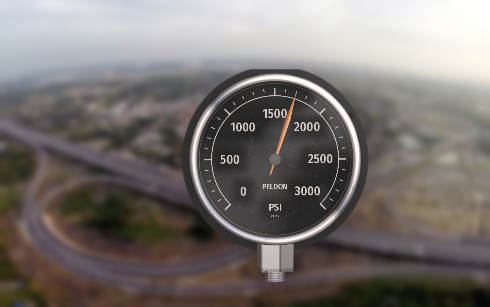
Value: 1700 psi
